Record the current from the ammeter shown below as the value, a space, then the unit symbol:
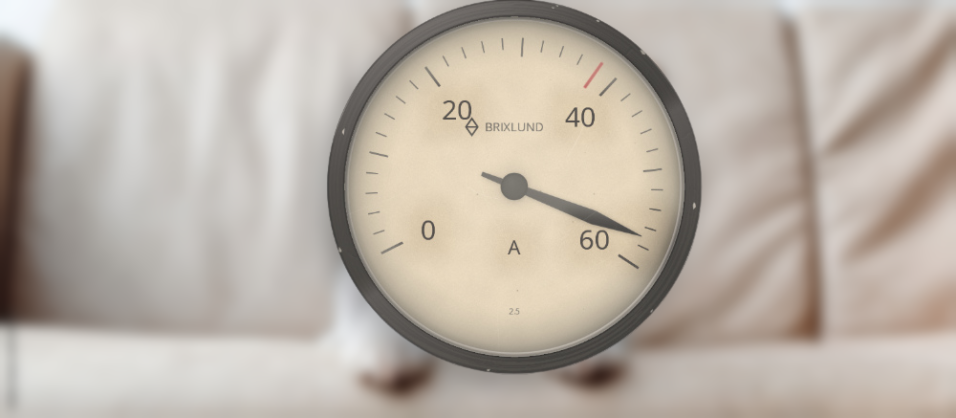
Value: 57 A
